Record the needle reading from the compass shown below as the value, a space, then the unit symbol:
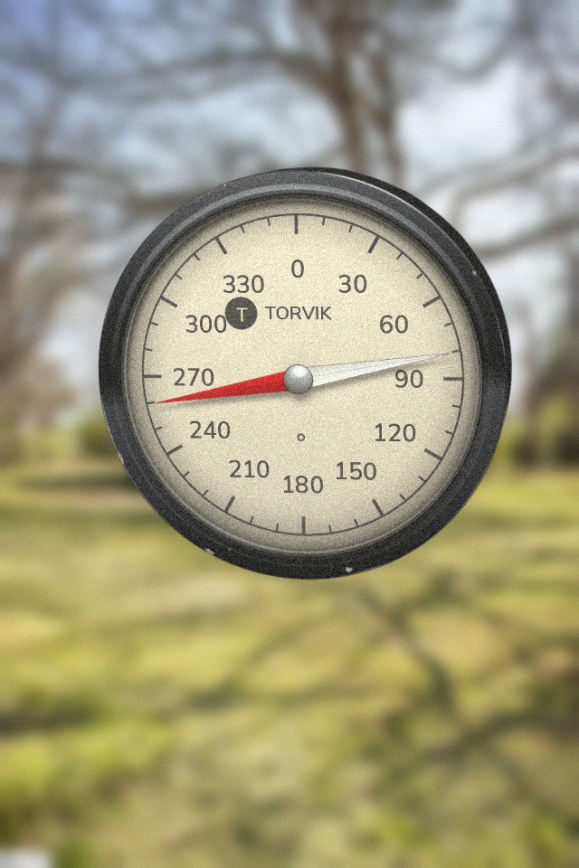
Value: 260 °
